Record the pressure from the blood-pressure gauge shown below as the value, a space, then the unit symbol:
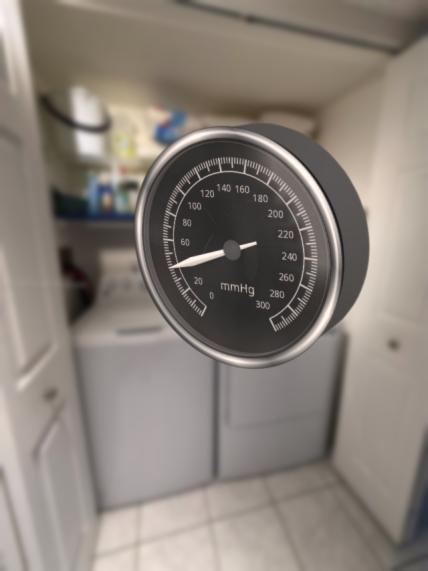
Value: 40 mmHg
